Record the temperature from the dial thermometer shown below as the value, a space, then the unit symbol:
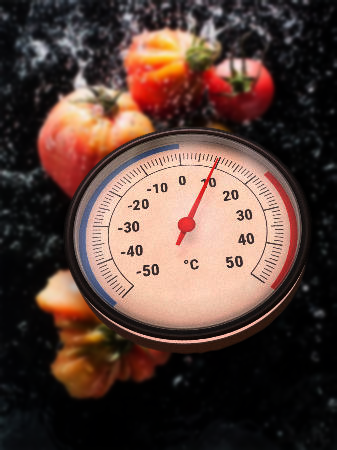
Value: 10 °C
